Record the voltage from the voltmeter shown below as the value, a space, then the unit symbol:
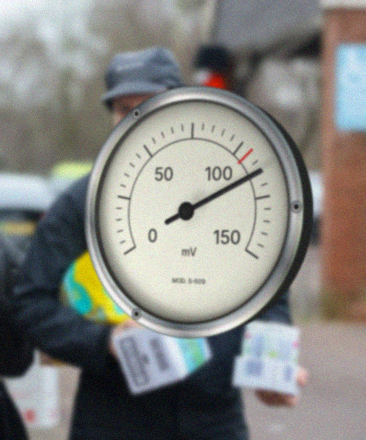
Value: 115 mV
